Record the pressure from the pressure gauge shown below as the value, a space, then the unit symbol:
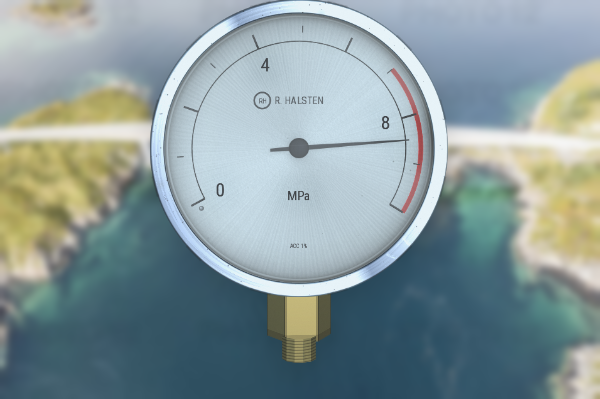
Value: 8.5 MPa
